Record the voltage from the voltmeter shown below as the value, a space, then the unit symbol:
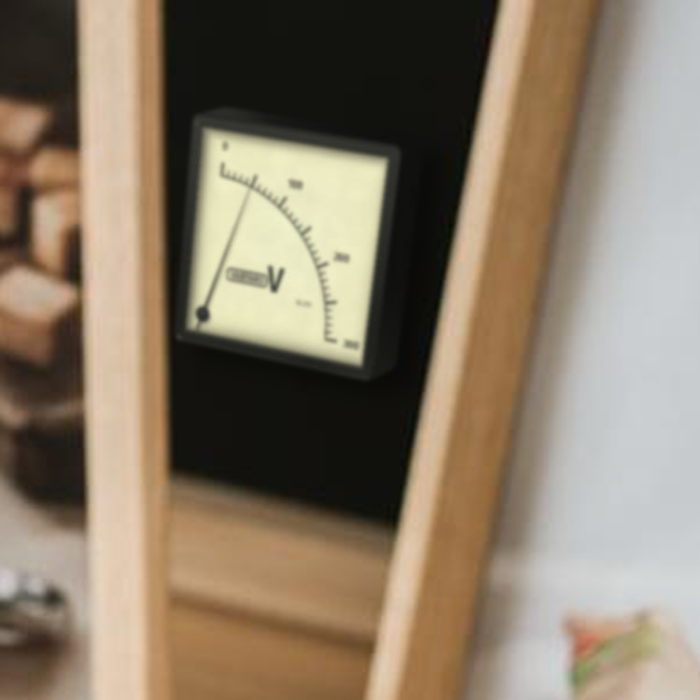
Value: 50 V
